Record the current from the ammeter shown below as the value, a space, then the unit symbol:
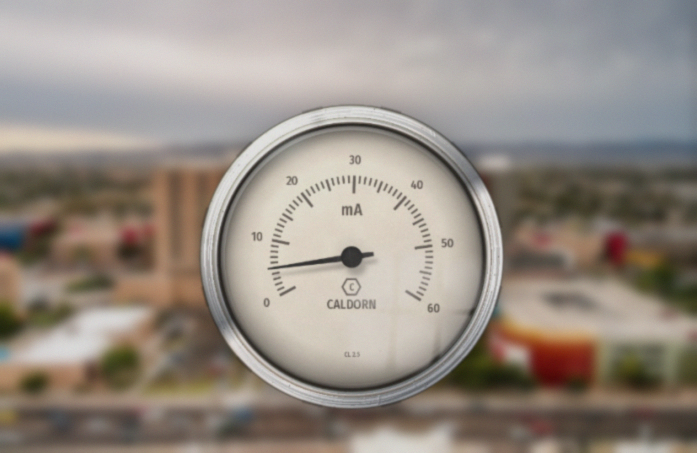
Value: 5 mA
